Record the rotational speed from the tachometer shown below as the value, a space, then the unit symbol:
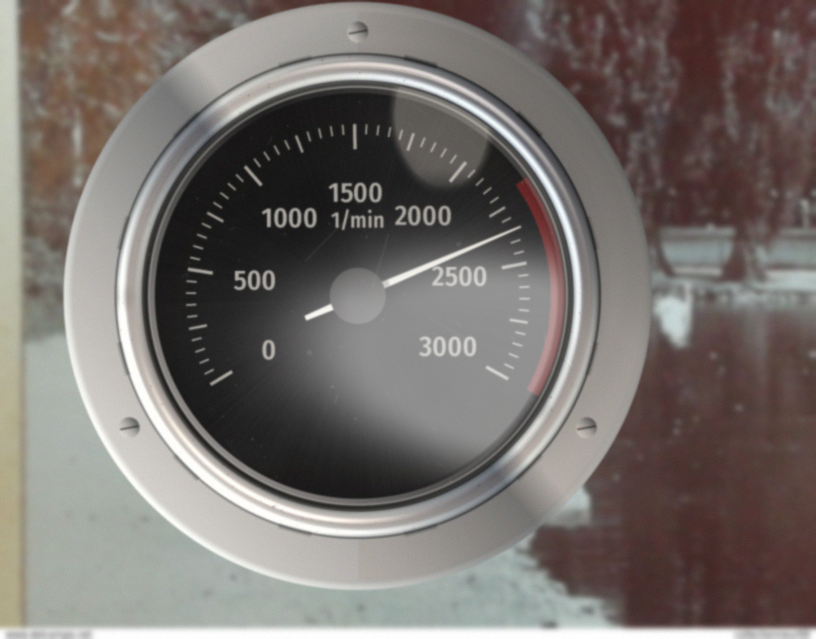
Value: 2350 rpm
